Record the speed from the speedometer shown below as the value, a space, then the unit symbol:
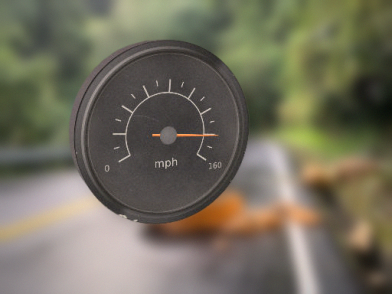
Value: 140 mph
